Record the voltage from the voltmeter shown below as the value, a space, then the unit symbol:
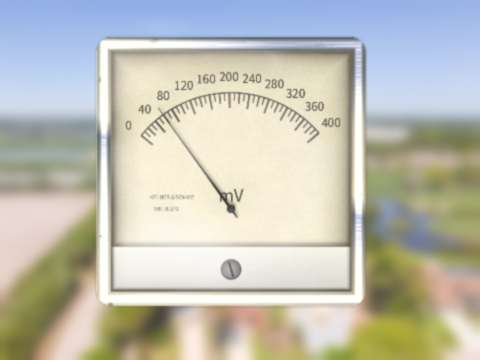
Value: 60 mV
